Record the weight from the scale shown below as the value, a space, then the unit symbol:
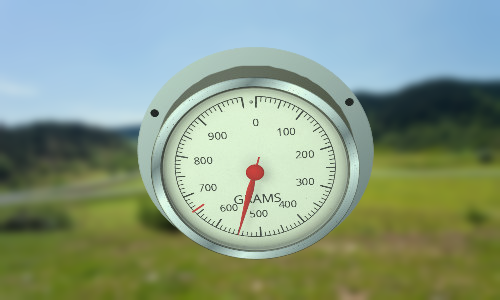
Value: 550 g
